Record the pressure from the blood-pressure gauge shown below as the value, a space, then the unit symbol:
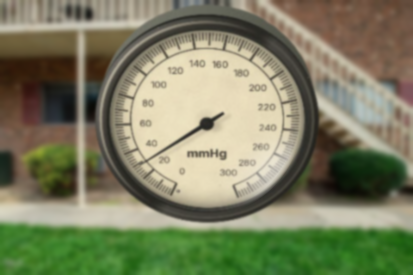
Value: 30 mmHg
